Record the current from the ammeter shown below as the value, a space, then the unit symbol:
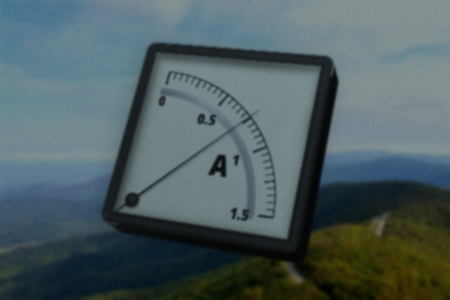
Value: 0.75 A
